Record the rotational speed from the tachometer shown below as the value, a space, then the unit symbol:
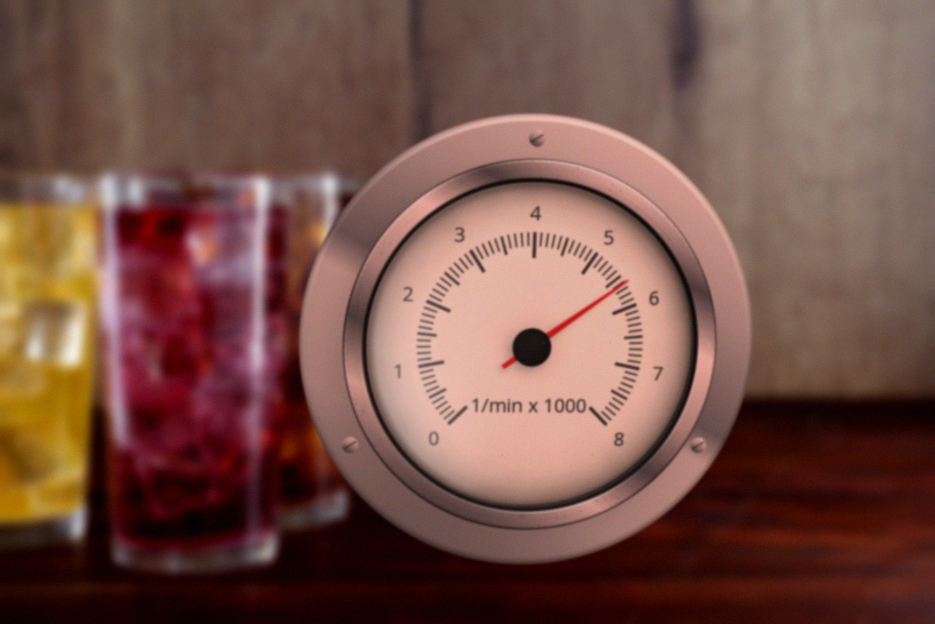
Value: 5600 rpm
